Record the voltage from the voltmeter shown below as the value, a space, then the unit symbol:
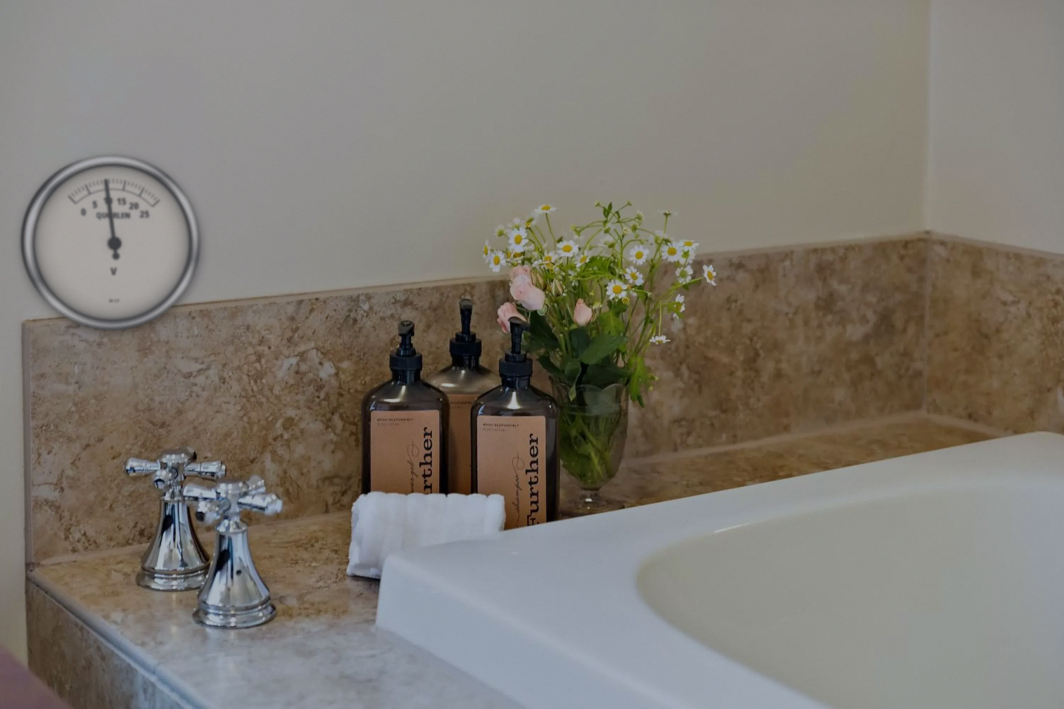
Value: 10 V
